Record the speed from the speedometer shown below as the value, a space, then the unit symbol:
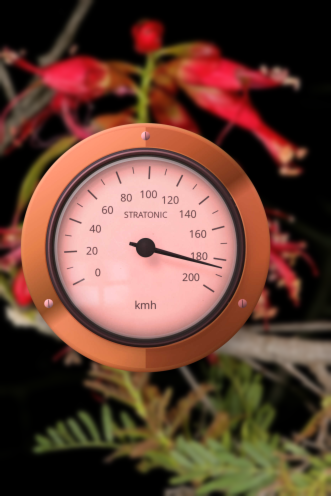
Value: 185 km/h
